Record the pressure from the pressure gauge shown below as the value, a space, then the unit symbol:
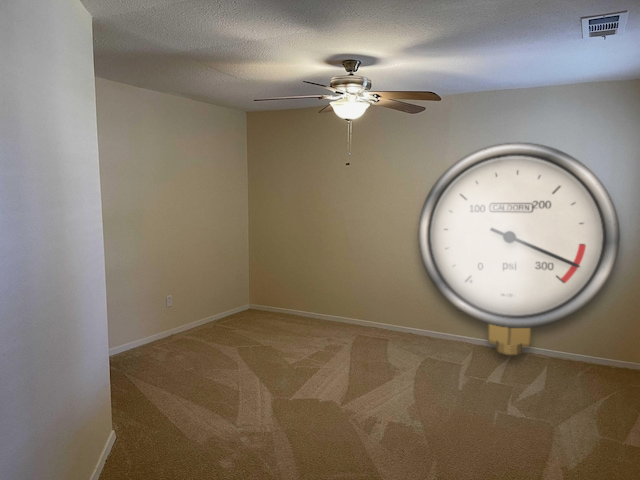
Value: 280 psi
